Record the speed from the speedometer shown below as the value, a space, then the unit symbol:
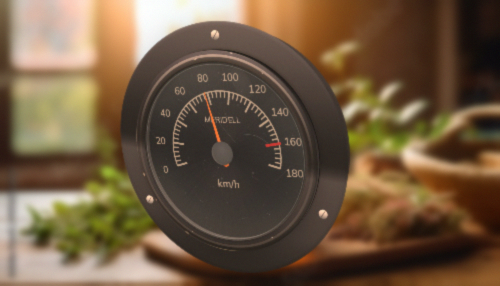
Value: 80 km/h
